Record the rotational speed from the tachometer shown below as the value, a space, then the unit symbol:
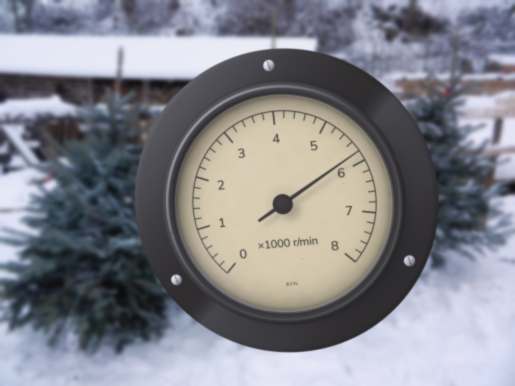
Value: 5800 rpm
